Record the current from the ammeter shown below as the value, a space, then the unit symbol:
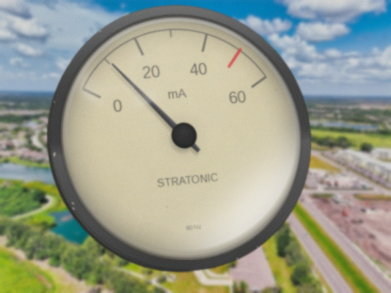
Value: 10 mA
